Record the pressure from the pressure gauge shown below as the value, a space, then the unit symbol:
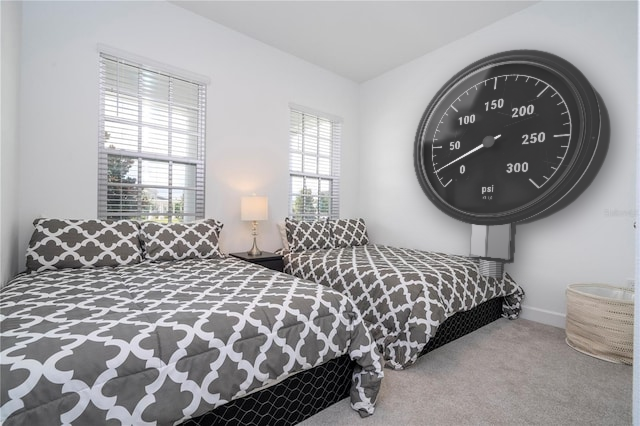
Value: 20 psi
